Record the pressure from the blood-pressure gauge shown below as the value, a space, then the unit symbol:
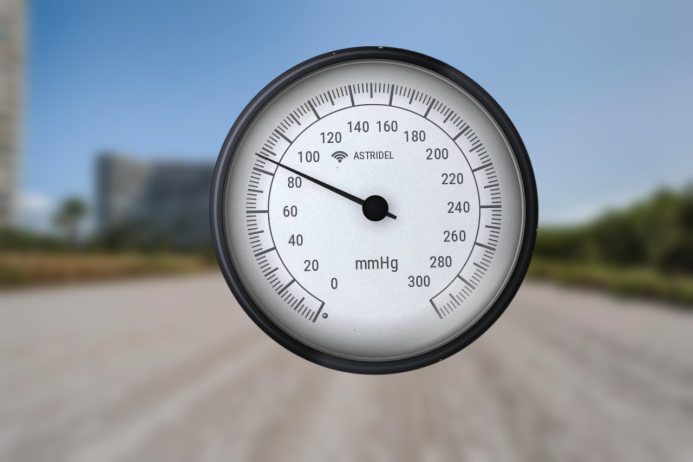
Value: 86 mmHg
